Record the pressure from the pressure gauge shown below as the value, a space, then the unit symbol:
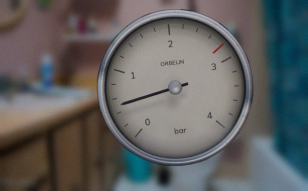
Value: 0.5 bar
